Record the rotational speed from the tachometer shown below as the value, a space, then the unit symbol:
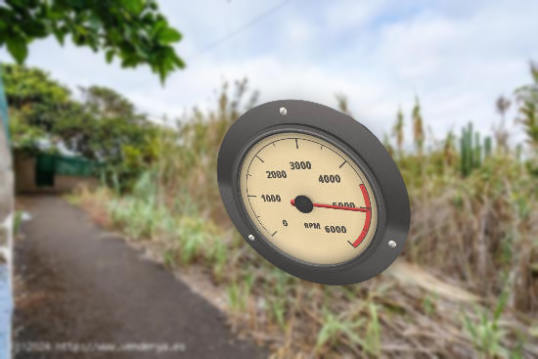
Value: 5000 rpm
